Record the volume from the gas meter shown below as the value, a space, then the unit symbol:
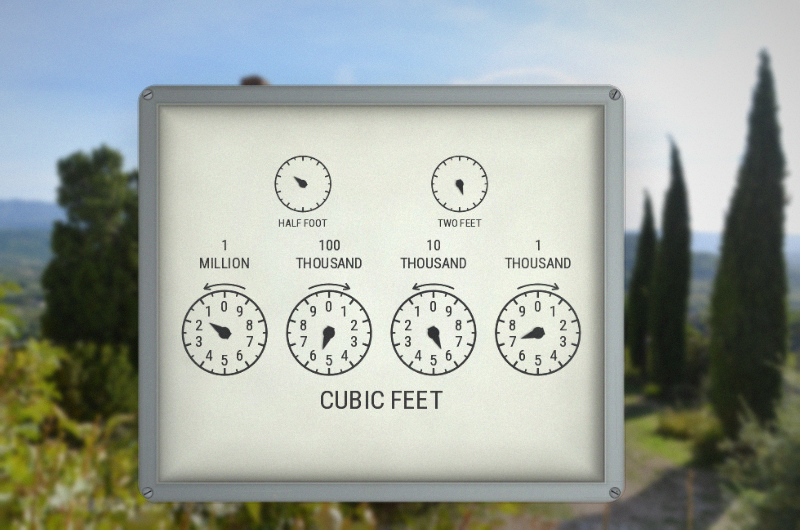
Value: 155700 ft³
